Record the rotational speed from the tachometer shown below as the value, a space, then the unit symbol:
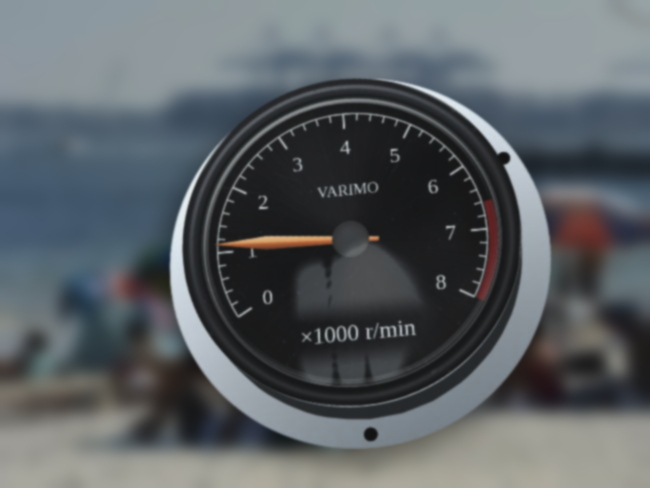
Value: 1100 rpm
